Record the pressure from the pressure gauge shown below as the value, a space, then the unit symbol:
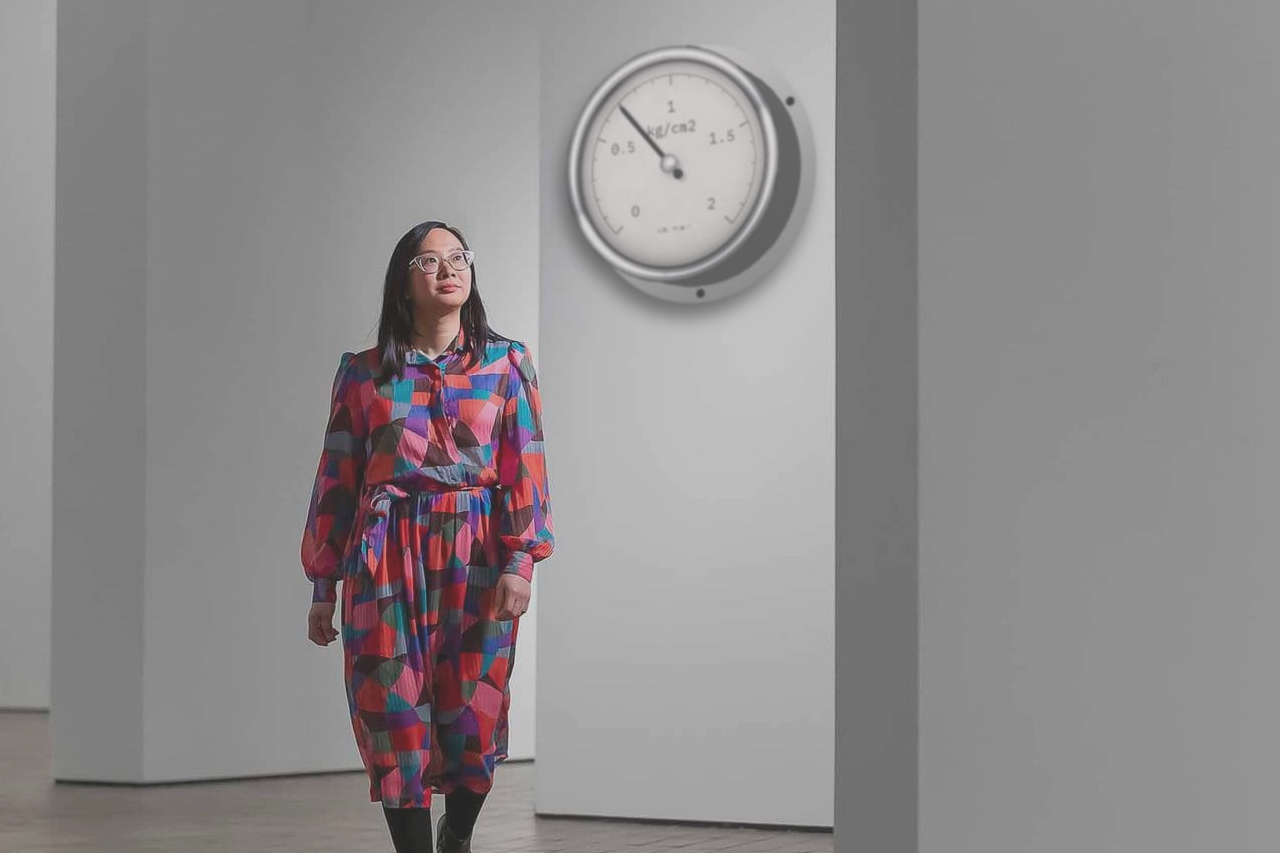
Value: 0.7 kg/cm²
